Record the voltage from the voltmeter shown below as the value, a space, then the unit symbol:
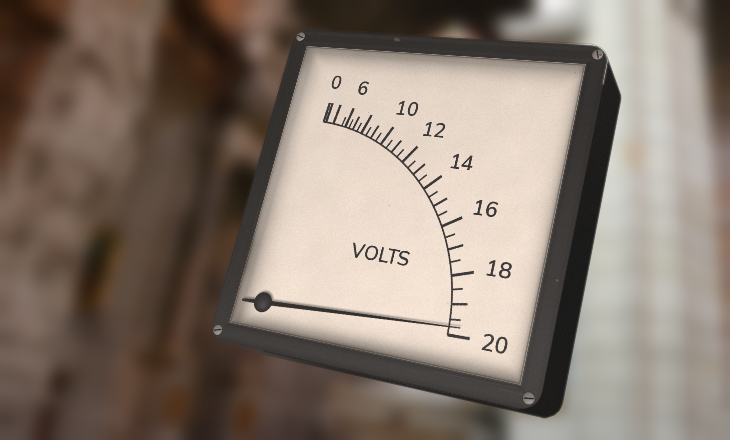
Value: 19.75 V
